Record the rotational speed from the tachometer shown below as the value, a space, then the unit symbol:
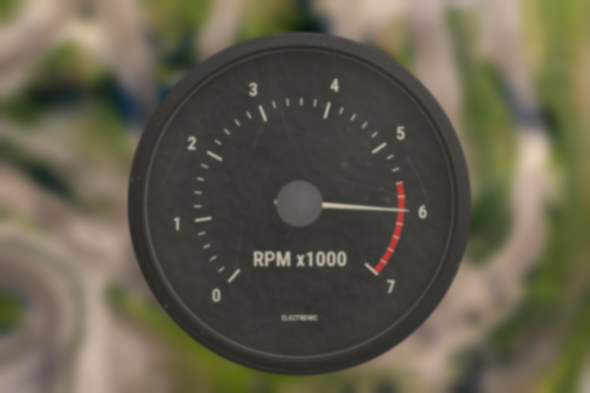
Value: 6000 rpm
